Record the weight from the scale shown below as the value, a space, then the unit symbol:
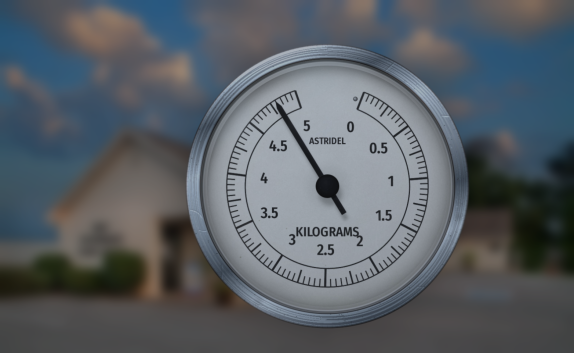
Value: 4.8 kg
